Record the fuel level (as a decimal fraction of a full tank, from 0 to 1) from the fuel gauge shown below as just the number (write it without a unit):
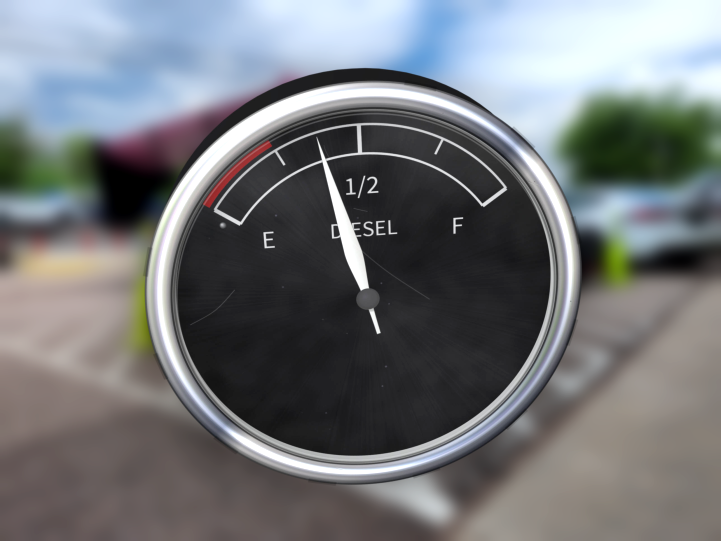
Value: 0.375
